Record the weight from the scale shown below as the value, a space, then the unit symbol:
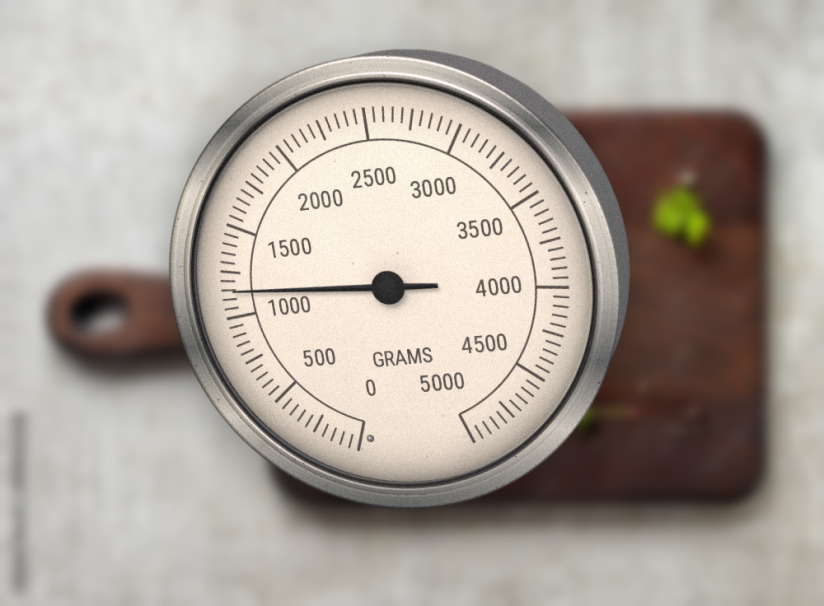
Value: 1150 g
